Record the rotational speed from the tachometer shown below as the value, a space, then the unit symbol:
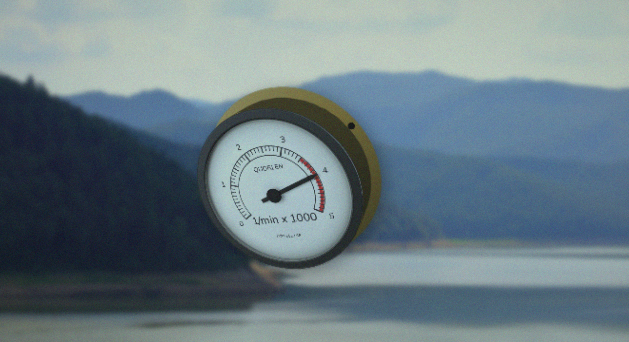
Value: 4000 rpm
